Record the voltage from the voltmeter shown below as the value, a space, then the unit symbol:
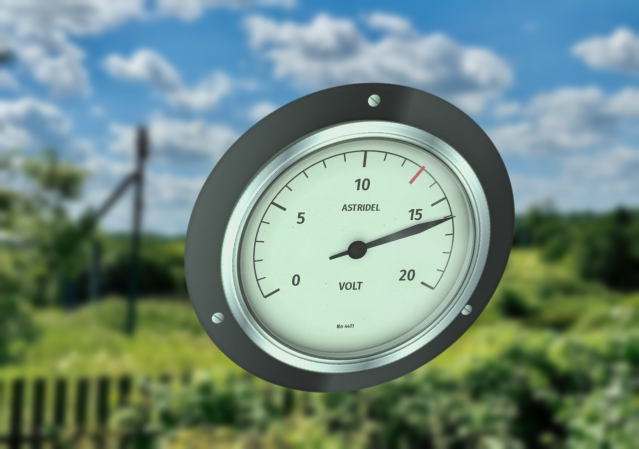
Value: 16 V
